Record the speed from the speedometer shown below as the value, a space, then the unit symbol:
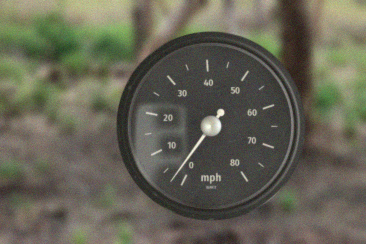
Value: 2.5 mph
